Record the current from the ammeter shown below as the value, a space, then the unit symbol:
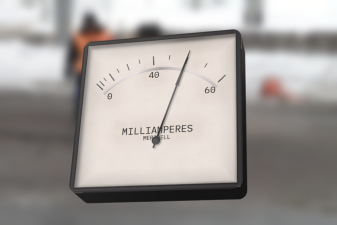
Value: 50 mA
